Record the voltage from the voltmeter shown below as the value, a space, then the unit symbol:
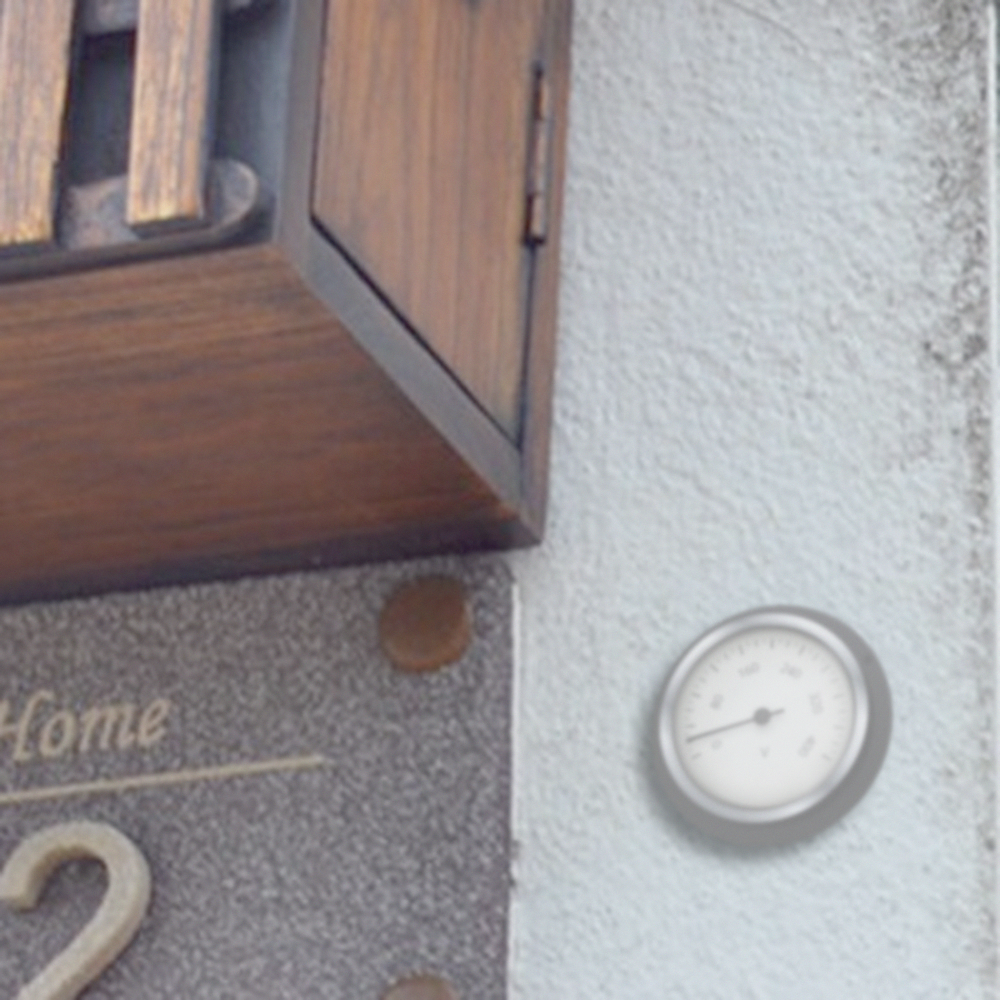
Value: 20 V
